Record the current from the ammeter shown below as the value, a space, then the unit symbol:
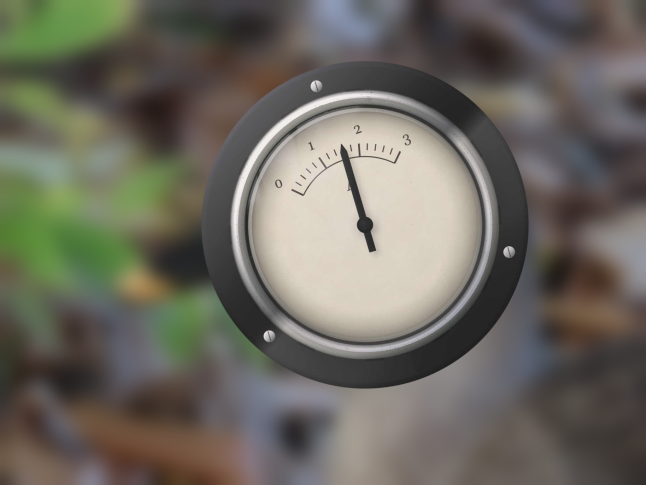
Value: 1.6 A
